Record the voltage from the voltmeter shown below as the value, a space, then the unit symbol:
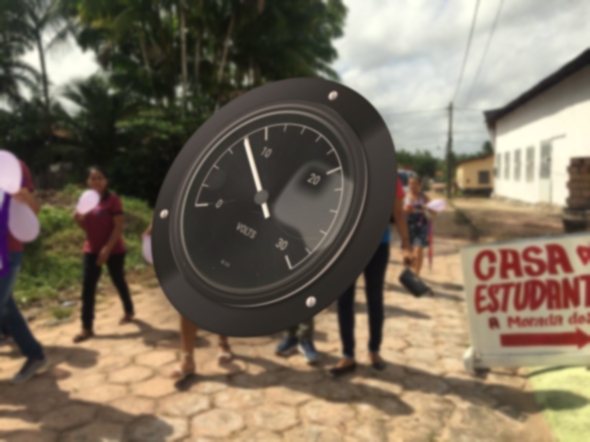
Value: 8 V
